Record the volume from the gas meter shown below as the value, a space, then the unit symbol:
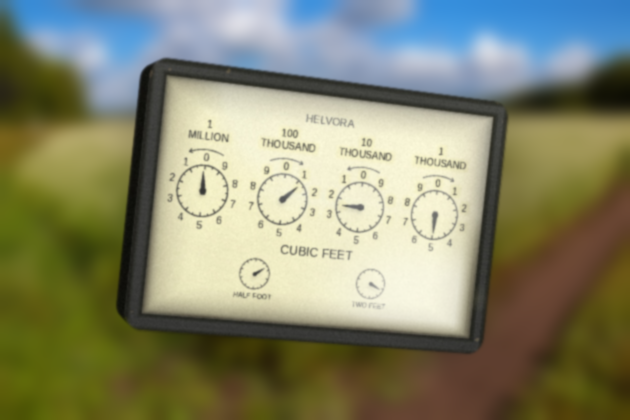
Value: 12500 ft³
